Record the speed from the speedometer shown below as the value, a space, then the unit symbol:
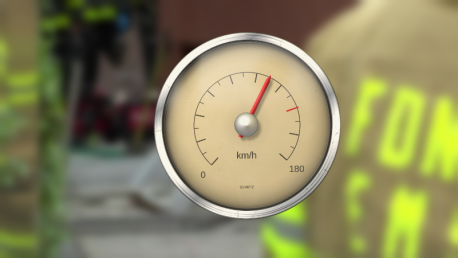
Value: 110 km/h
